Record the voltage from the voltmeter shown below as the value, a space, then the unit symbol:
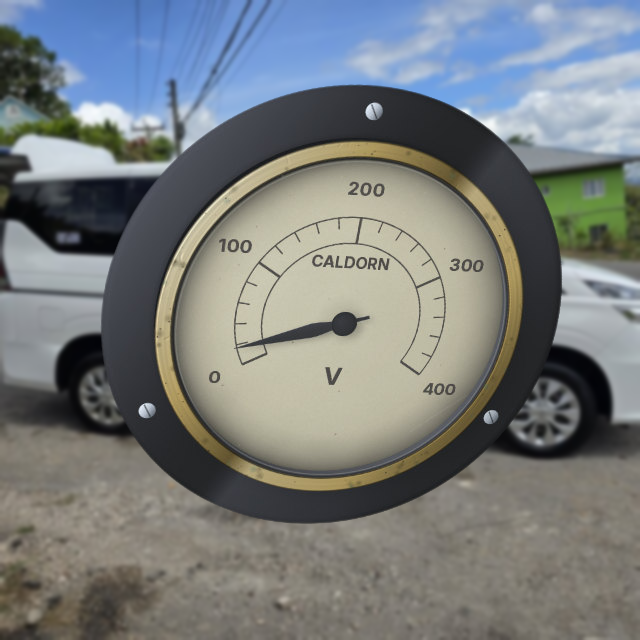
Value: 20 V
